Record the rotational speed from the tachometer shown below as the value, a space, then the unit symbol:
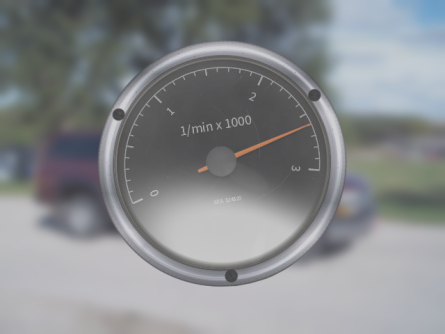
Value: 2600 rpm
